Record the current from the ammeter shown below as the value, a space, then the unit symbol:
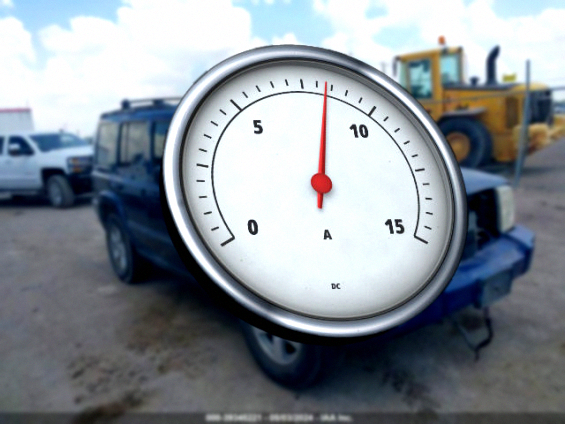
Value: 8.25 A
